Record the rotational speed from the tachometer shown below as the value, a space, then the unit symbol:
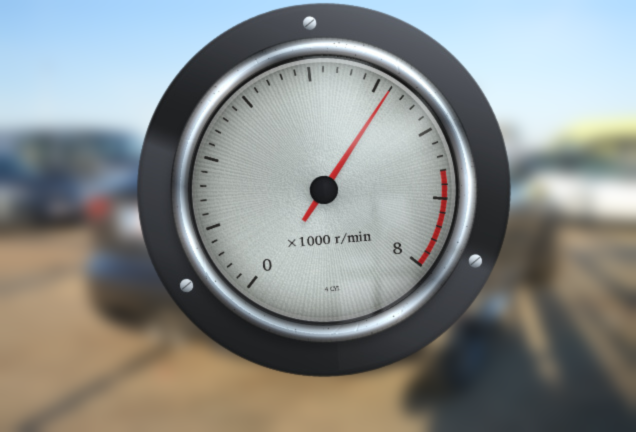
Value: 5200 rpm
